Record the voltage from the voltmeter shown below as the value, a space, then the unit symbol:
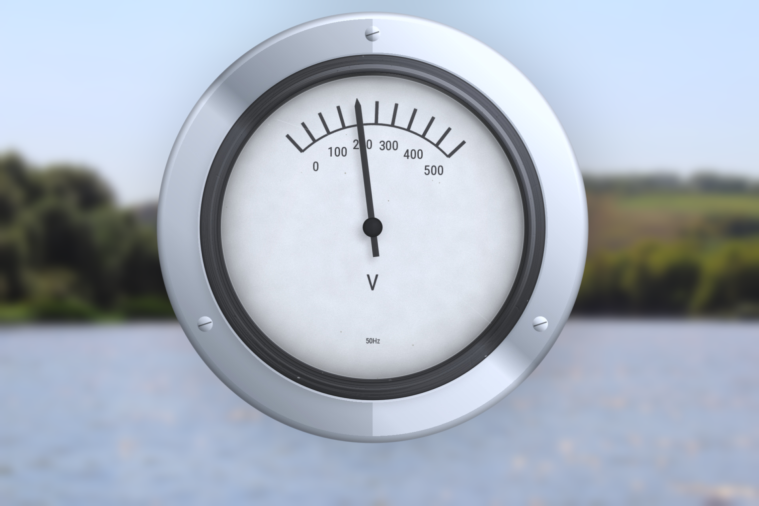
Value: 200 V
